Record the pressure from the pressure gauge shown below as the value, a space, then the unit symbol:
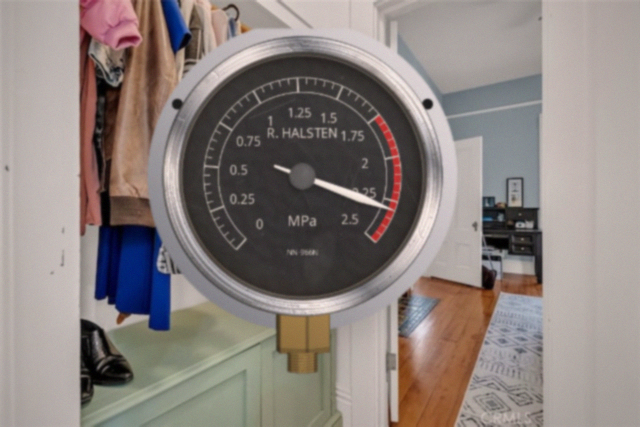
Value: 2.3 MPa
